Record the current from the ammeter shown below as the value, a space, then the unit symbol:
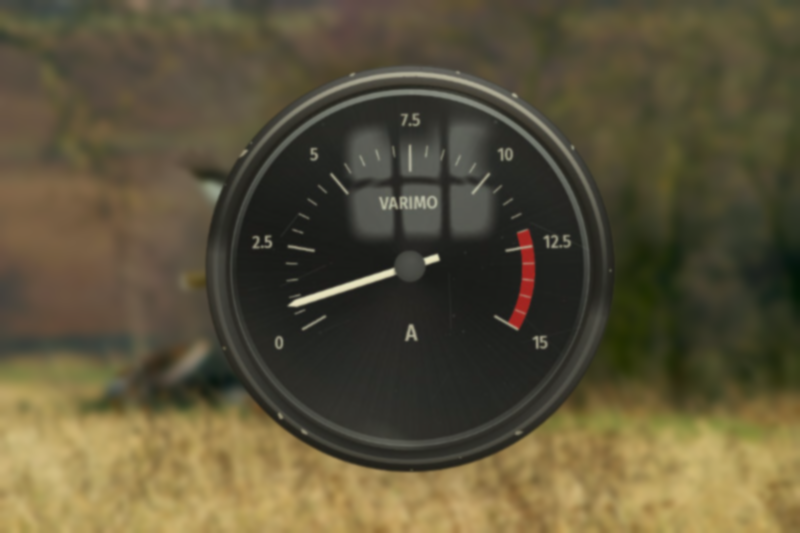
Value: 0.75 A
